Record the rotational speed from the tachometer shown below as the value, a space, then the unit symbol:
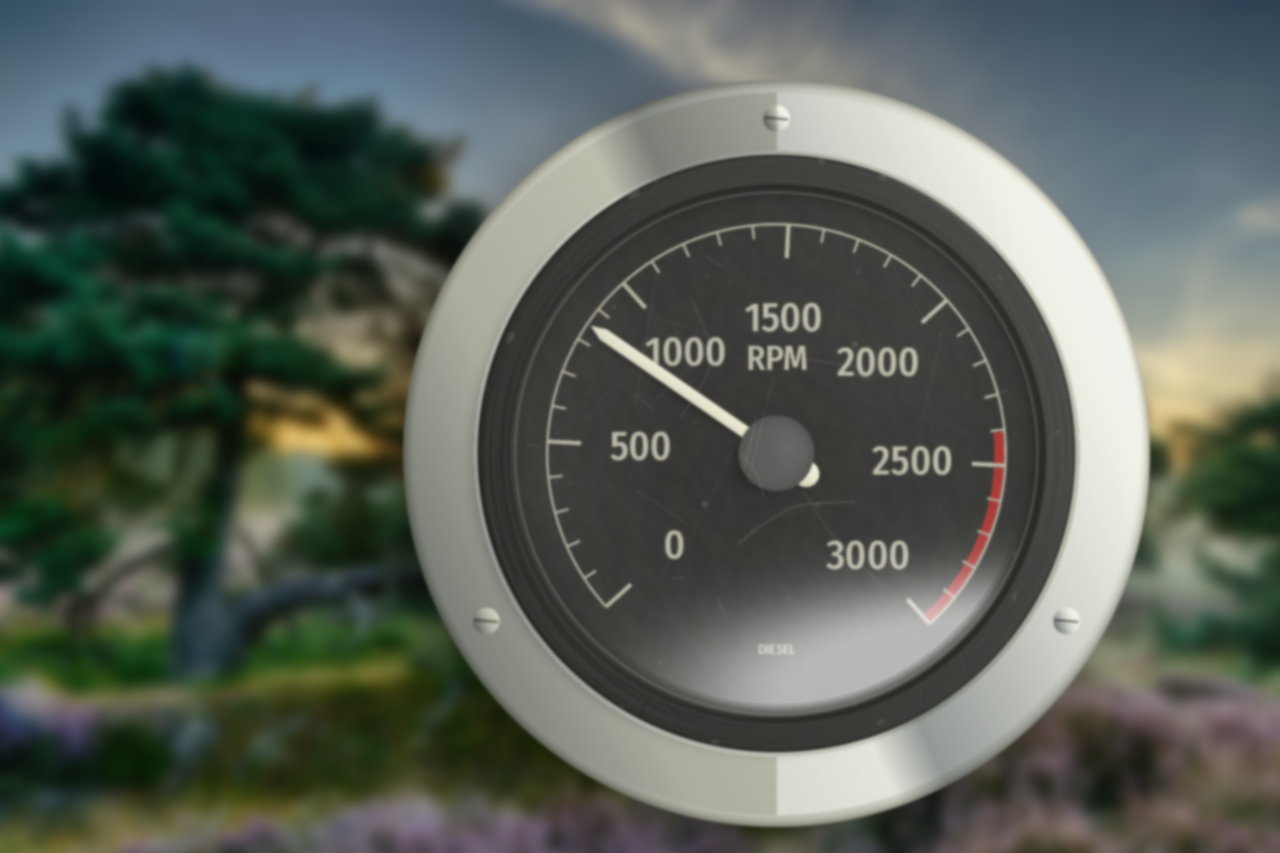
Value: 850 rpm
